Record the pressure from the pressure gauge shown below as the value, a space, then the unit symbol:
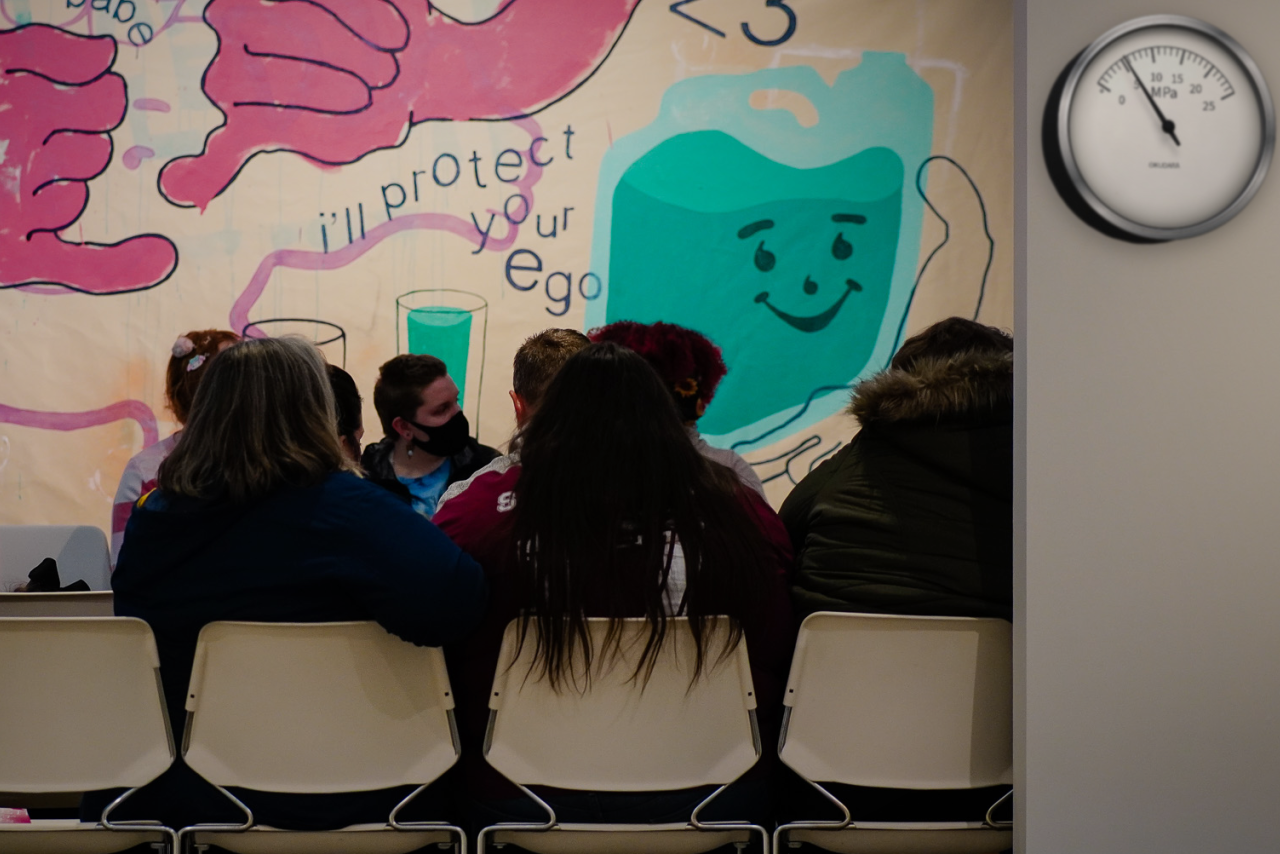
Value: 5 MPa
